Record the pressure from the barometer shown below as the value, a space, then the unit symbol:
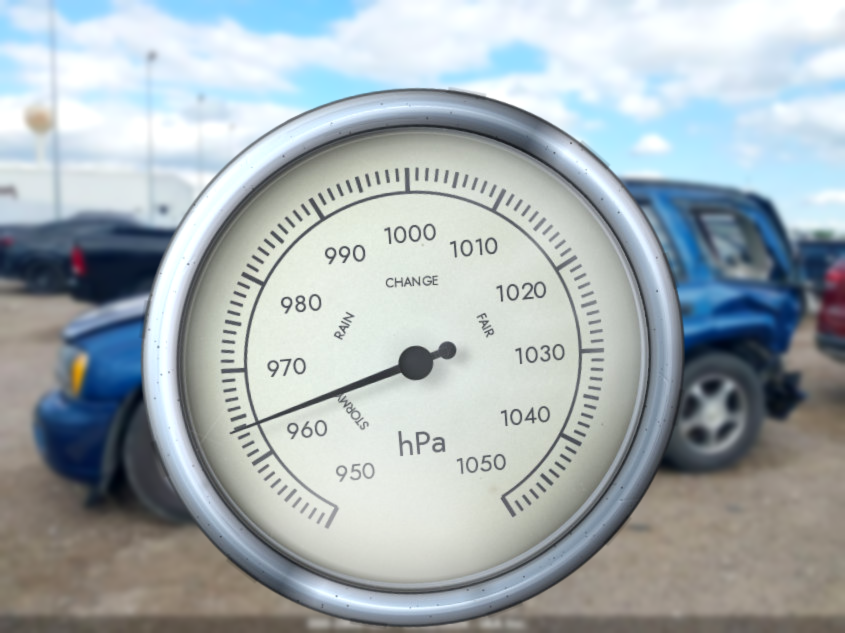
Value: 964 hPa
